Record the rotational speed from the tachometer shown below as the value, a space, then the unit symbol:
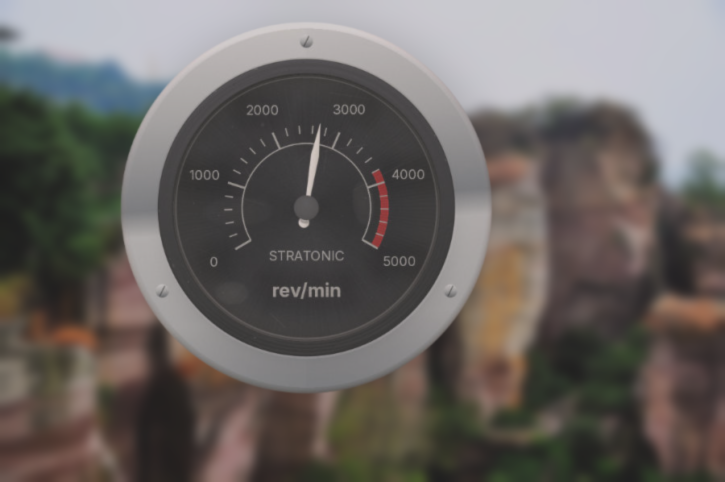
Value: 2700 rpm
